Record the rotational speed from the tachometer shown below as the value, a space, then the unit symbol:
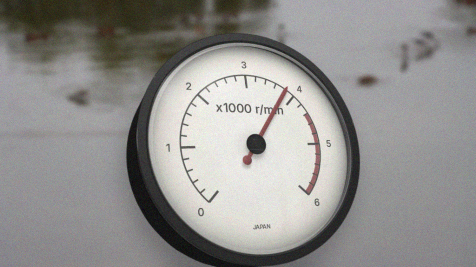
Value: 3800 rpm
